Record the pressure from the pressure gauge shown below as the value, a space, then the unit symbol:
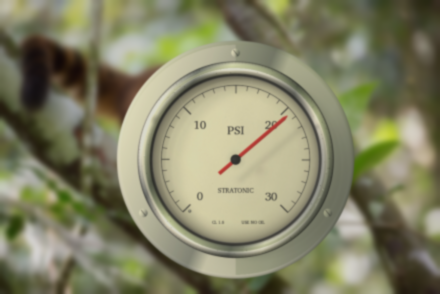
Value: 20.5 psi
